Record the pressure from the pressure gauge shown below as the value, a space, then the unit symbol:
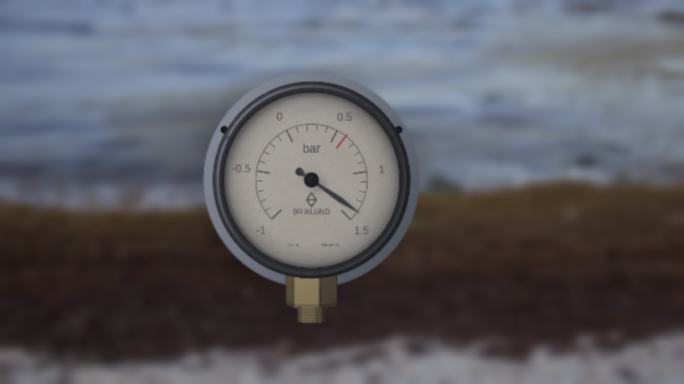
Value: 1.4 bar
